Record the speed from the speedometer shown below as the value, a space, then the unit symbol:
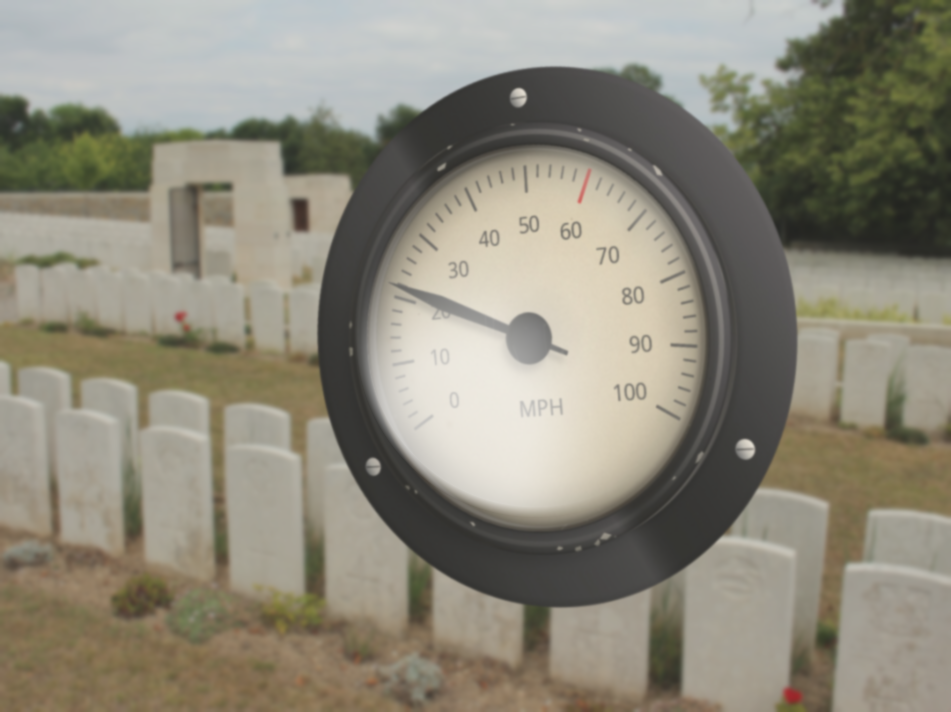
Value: 22 mph
